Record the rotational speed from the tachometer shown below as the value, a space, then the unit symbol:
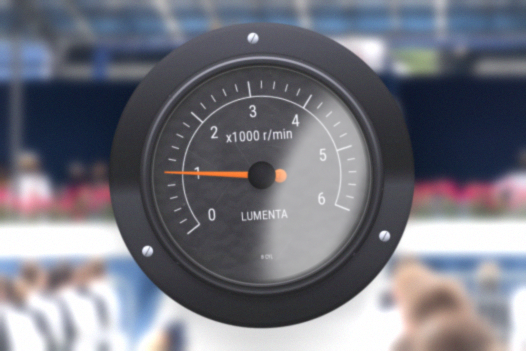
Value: 1000 rpm
